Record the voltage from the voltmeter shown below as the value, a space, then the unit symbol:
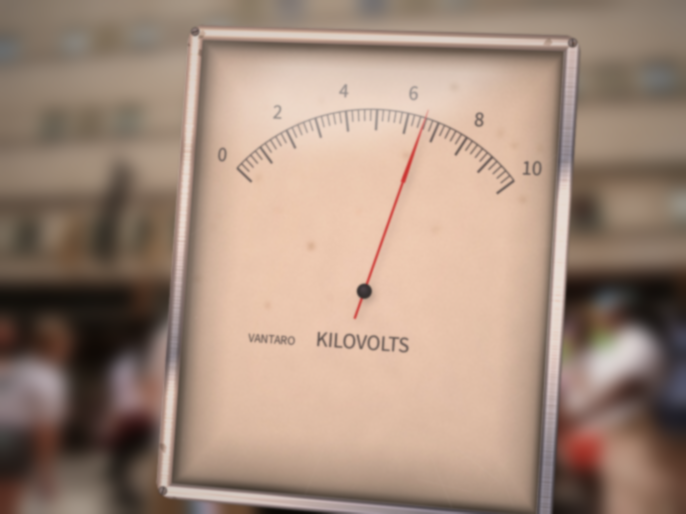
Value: 6.6 kV
